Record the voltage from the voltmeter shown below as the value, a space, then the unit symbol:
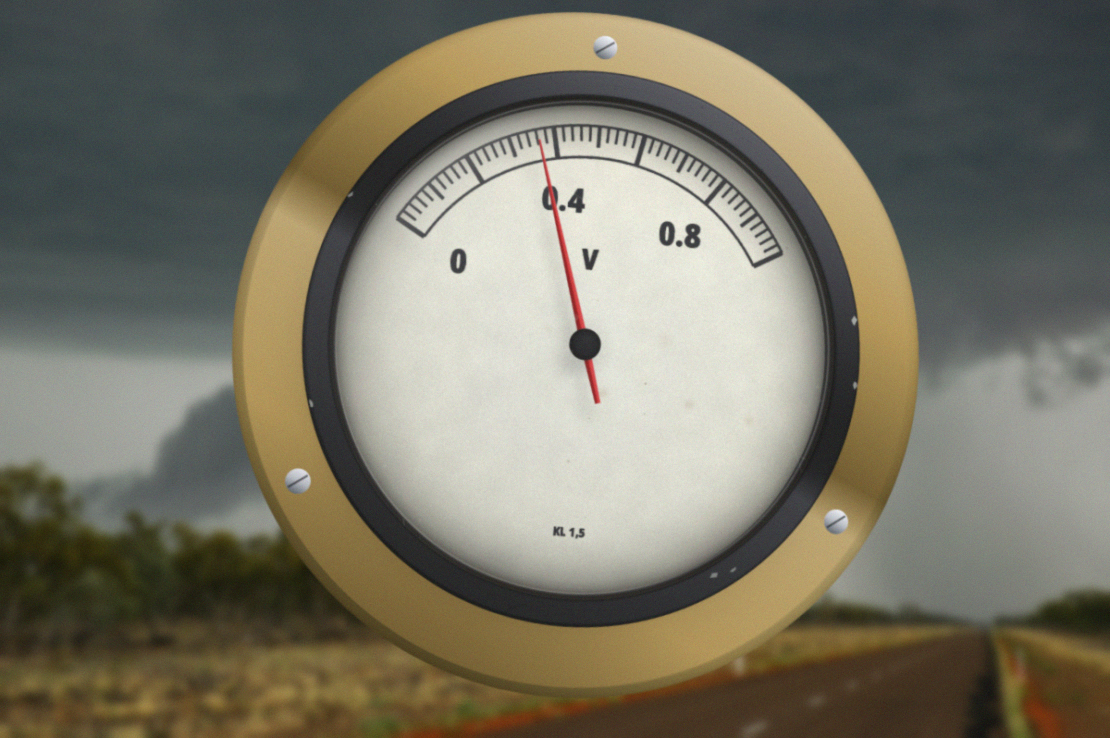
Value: 0.36 V
